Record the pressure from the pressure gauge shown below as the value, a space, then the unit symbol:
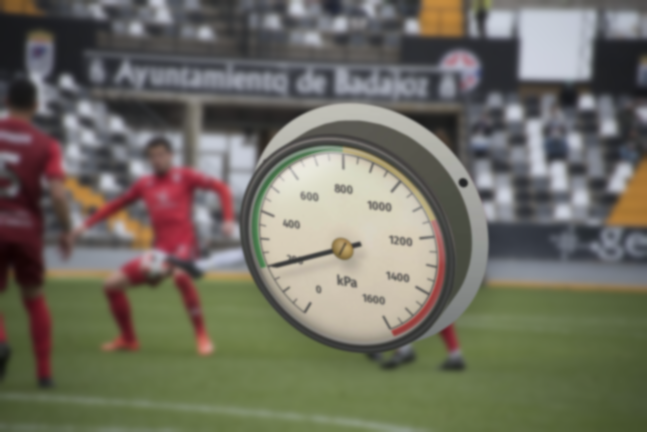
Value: 200 kPa
